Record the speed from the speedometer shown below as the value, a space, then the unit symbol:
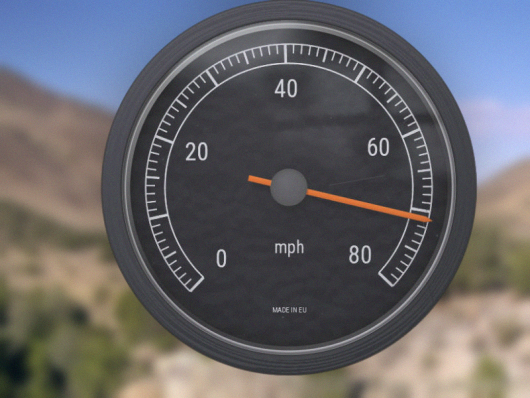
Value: 71 mph
